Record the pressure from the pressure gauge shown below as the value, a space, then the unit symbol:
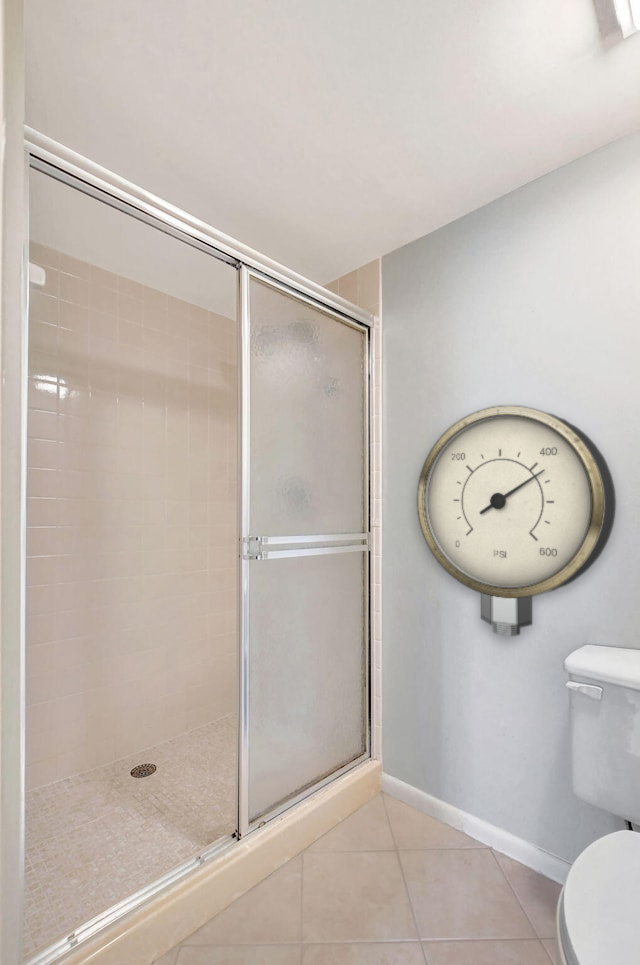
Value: 425 psi
